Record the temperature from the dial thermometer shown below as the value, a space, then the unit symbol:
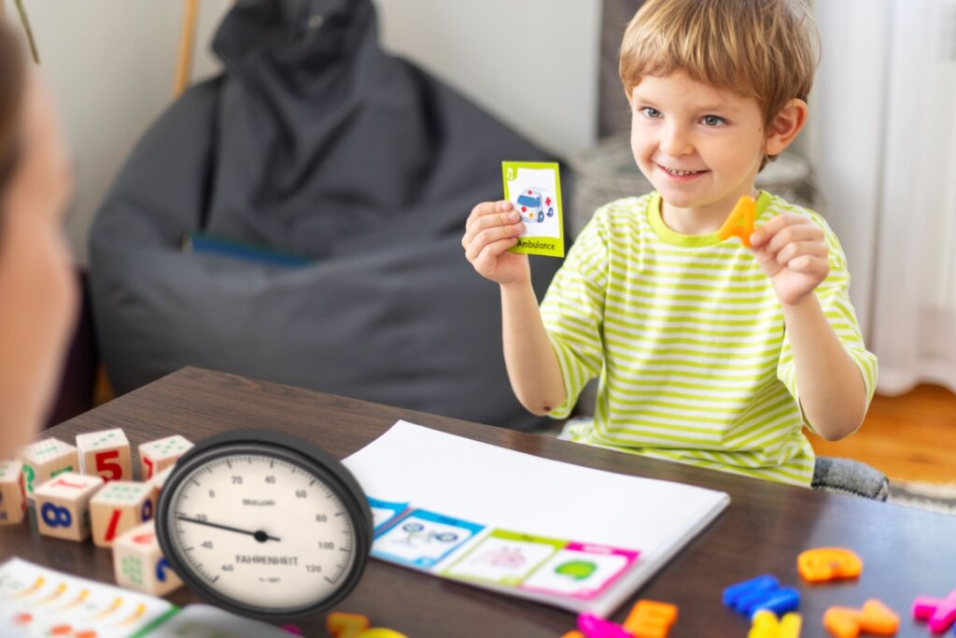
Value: -20 °F
